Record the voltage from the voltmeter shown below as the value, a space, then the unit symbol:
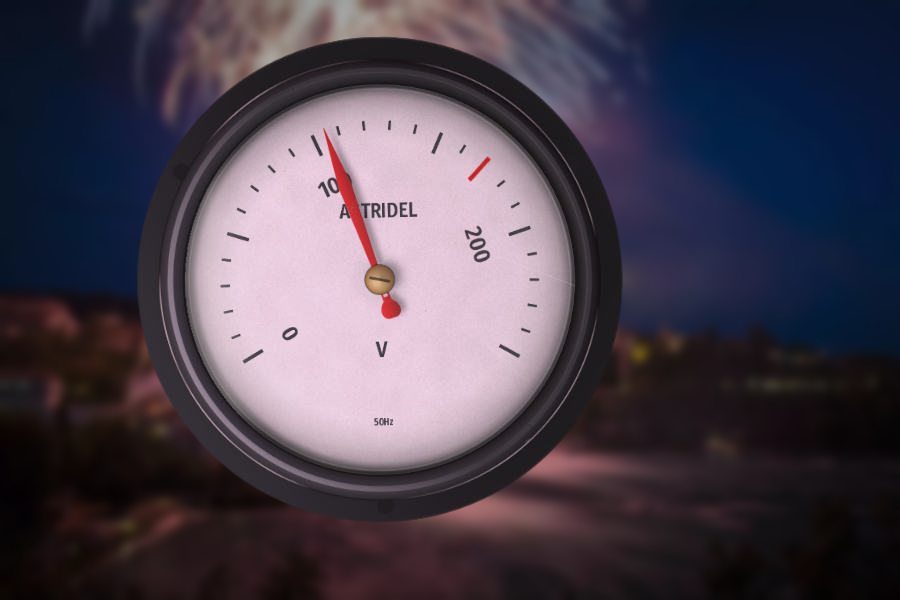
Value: 105 V
